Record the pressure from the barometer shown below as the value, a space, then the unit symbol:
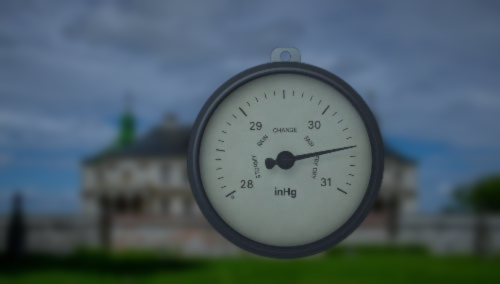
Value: 30.5 inHg
